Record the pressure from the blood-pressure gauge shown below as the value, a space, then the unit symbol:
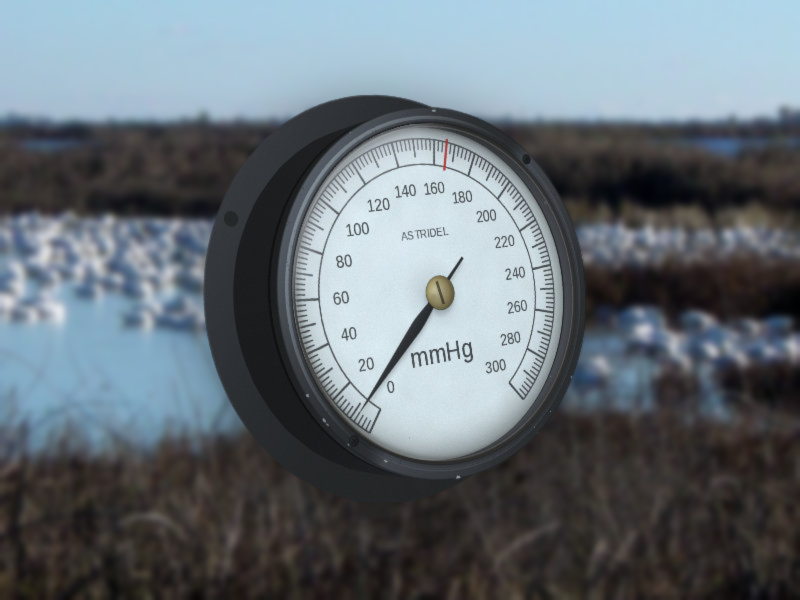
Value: 10 mmHg
